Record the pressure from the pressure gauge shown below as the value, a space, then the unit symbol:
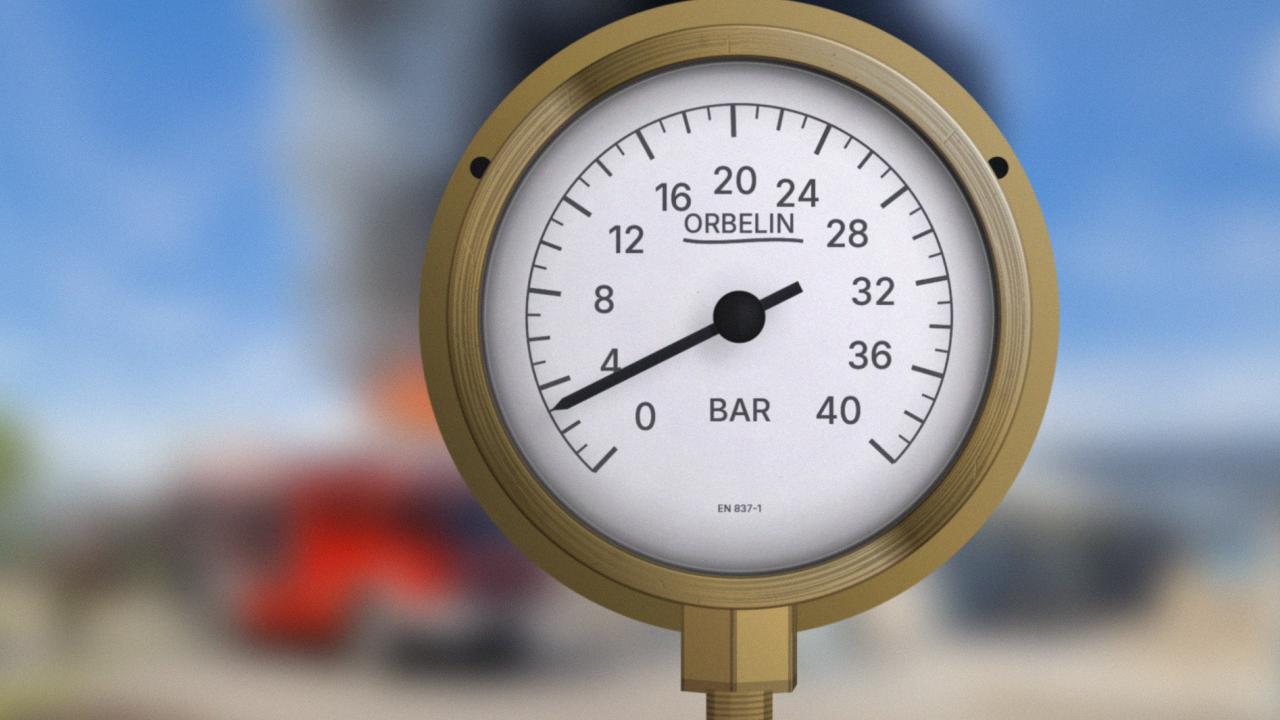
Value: 3 bar
